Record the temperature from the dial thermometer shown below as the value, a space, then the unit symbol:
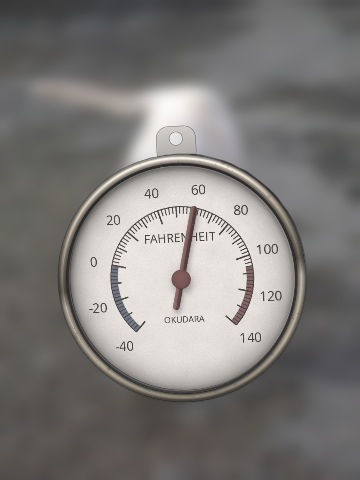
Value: 60 °F
